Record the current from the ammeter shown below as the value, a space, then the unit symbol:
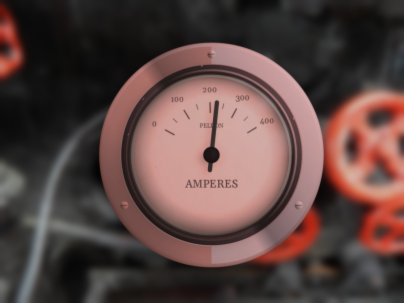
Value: 225 A
